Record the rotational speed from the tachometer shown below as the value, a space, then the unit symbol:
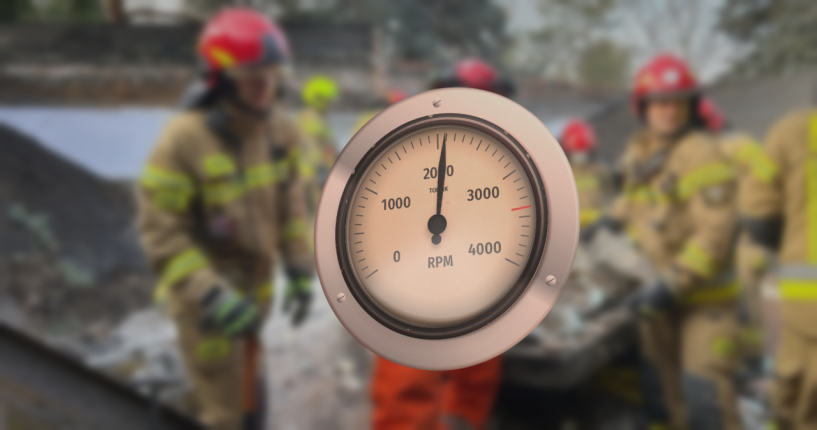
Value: 2100 rpm
